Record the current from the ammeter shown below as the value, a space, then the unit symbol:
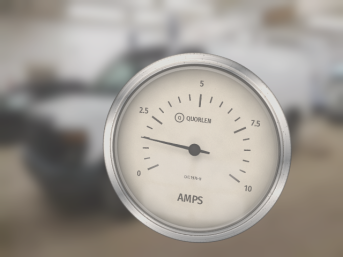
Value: 1.5 A
